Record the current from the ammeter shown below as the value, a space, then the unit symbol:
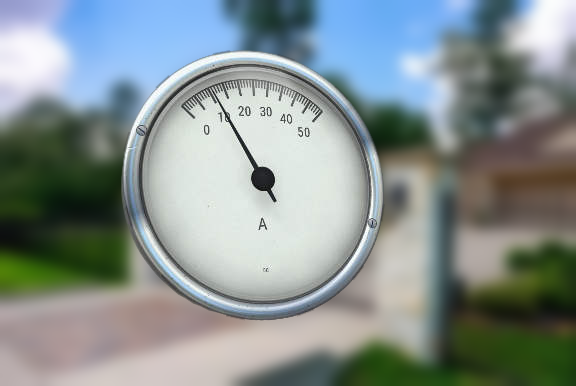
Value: 10 A
